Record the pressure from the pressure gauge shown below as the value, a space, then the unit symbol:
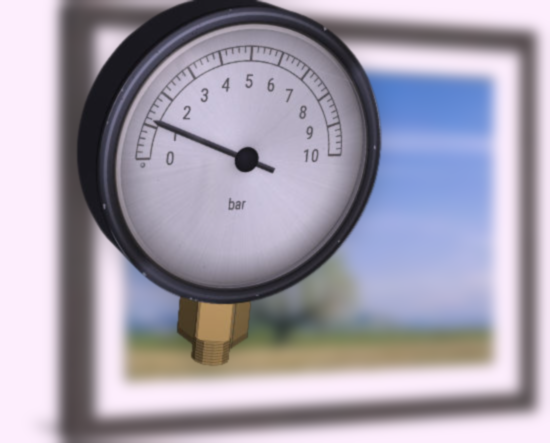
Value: 1.2 bar
